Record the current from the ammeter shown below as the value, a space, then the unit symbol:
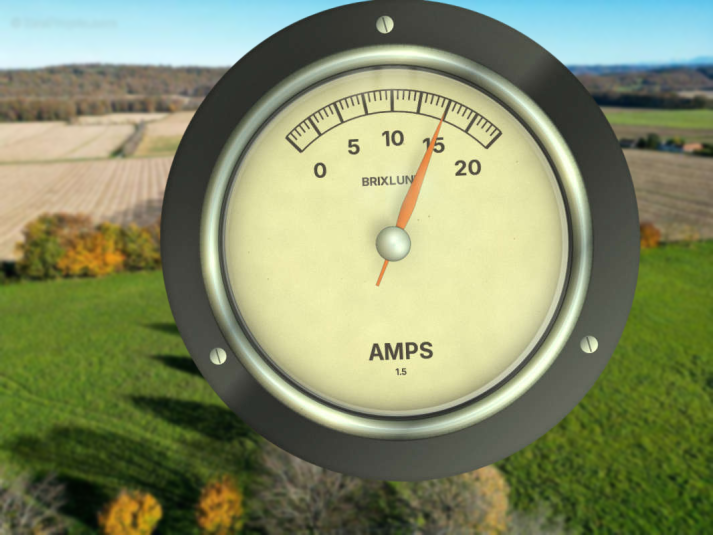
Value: 15 A
